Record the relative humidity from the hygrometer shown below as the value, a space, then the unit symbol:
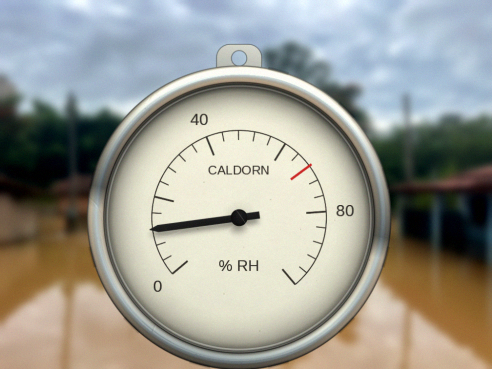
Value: 12 %
